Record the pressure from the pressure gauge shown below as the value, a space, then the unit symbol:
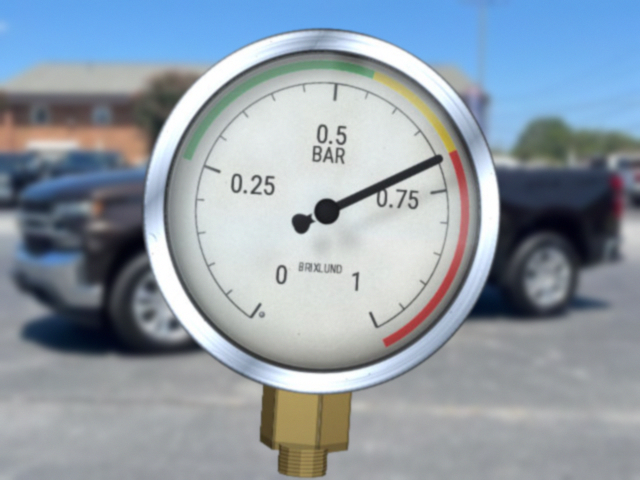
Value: 0.7 bar
